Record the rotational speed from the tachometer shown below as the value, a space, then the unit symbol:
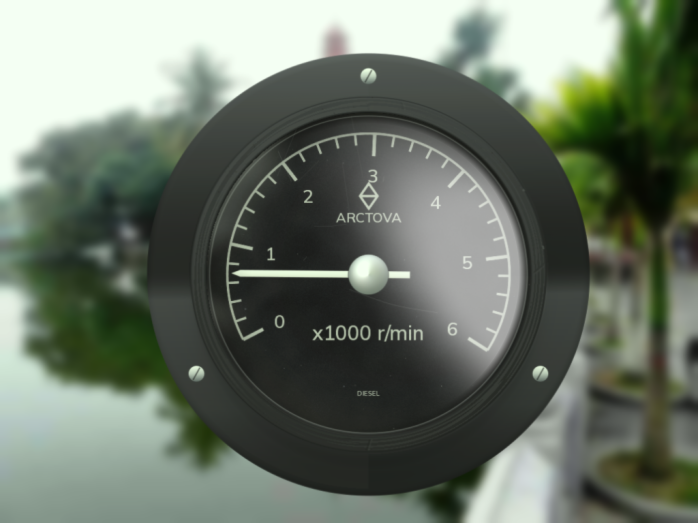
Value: 700 rpm
